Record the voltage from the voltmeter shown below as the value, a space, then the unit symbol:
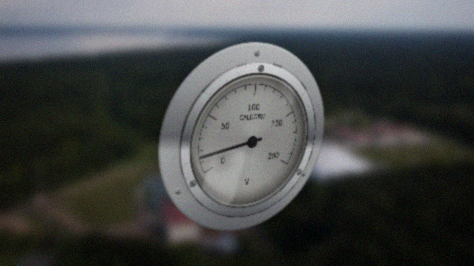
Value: 15 V
